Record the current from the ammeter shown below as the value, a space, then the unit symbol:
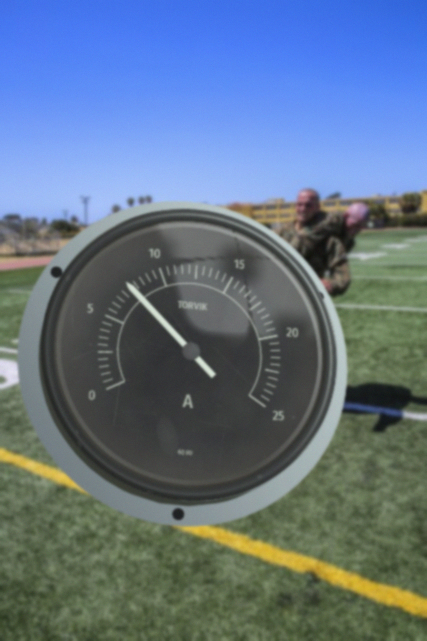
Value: 7.5 A
